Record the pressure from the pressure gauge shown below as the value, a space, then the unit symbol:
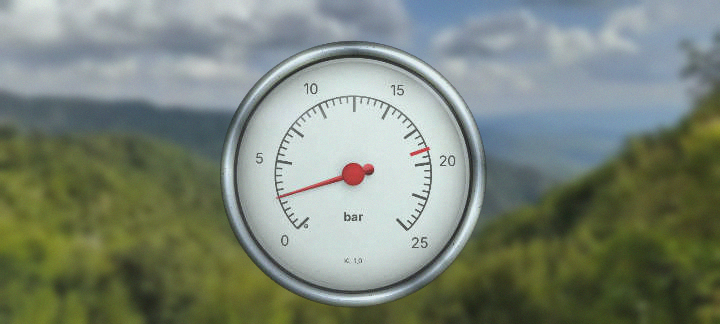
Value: 2.5 bar
